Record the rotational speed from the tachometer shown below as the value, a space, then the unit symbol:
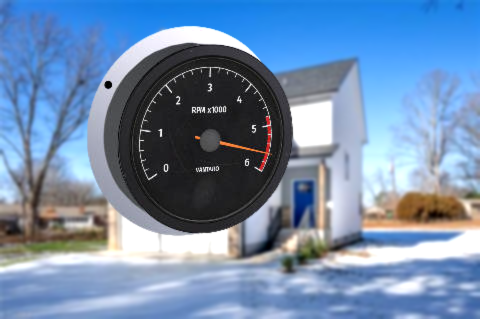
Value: 5600 rpm
